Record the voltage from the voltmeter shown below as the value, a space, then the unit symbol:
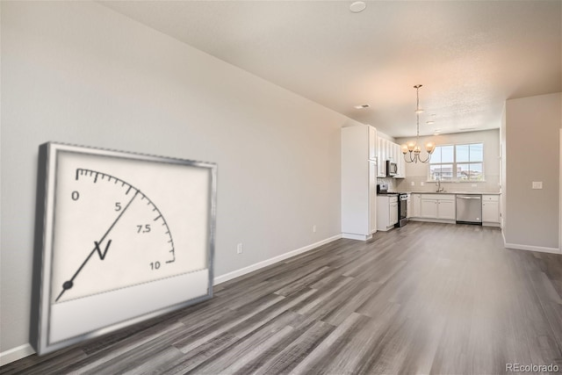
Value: 5.5 V
